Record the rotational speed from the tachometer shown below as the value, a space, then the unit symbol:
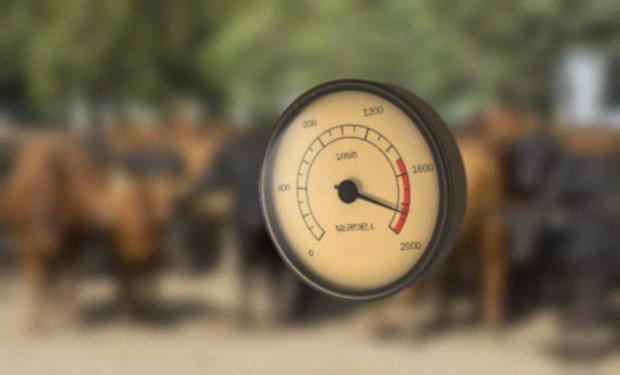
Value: 1850 rpm
